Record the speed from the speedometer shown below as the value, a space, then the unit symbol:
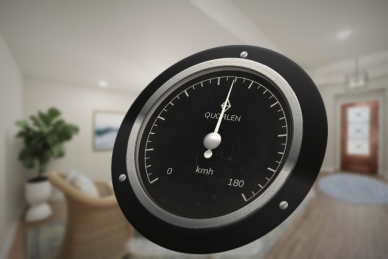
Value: 90 km/h
